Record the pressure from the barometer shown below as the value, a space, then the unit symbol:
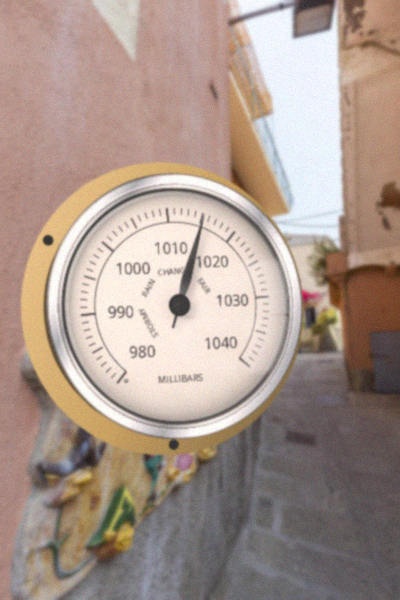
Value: 1015 mbar
